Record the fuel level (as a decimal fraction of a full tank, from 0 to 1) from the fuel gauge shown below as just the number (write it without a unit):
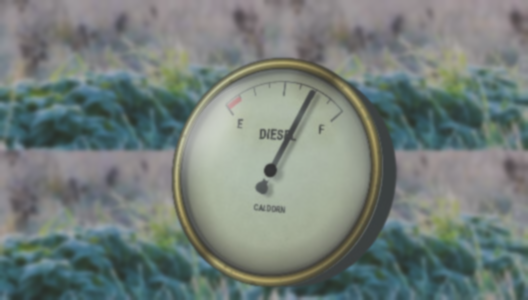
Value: 0.75
